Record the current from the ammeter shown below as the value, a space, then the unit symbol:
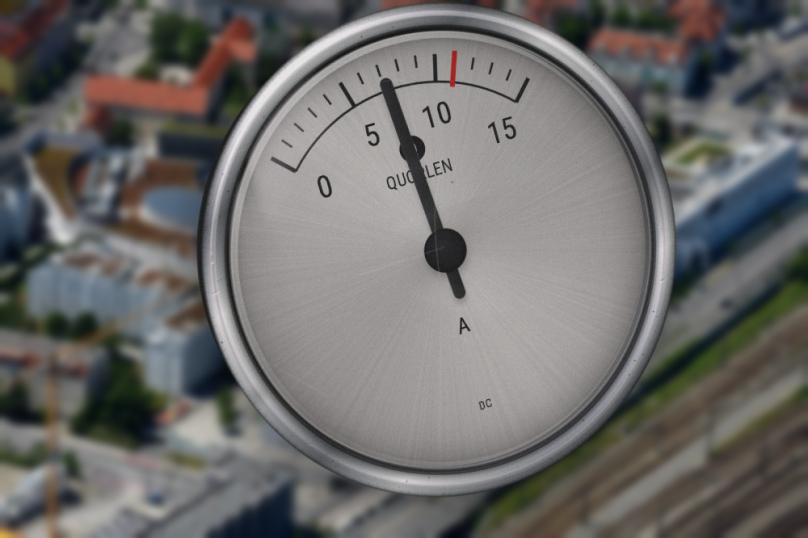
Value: 7 A
